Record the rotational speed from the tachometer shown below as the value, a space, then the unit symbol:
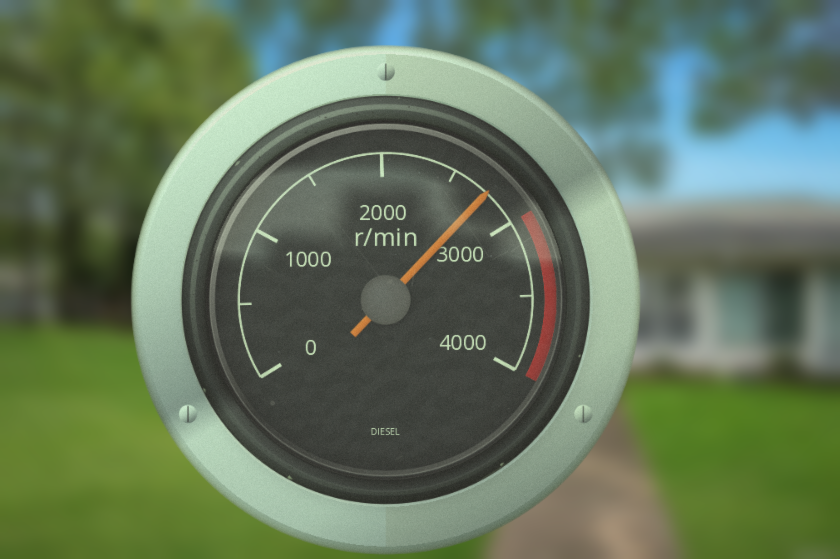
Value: 2750 rpm
